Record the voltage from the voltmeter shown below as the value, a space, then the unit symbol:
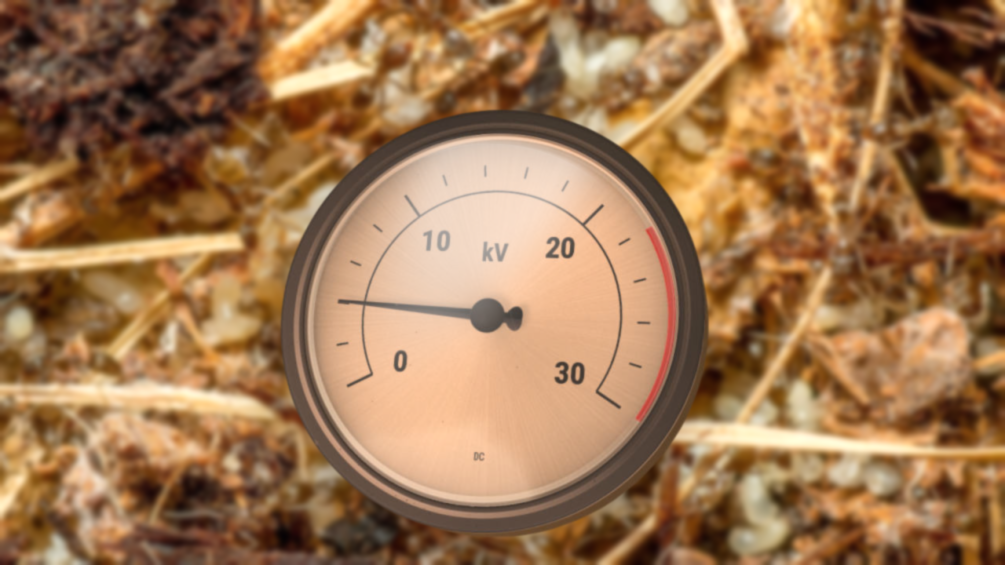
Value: 4 kV
